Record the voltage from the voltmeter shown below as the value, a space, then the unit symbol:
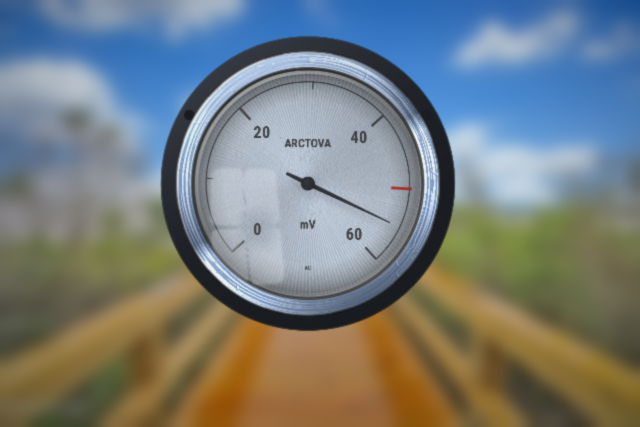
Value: 55 mV
